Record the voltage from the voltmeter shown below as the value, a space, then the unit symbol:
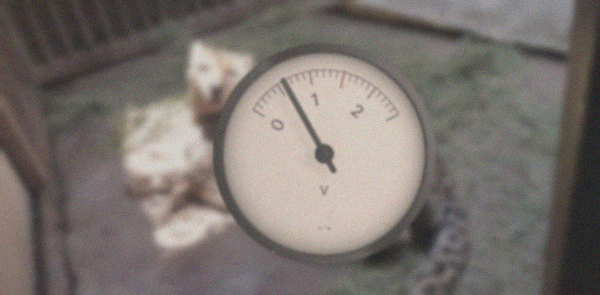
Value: 0.6 V
